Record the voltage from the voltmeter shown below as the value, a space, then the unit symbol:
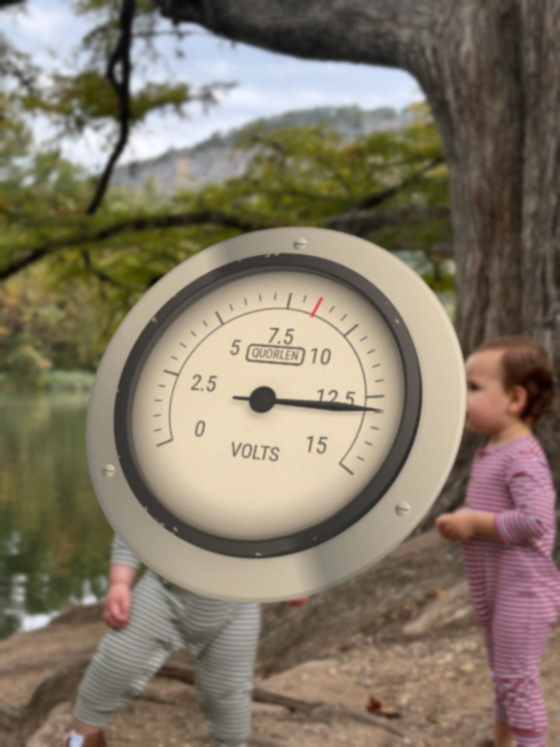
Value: 13 V
